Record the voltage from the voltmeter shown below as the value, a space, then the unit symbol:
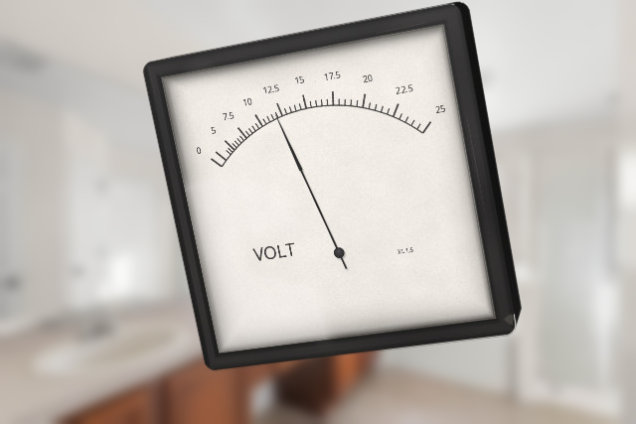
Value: 12 V
